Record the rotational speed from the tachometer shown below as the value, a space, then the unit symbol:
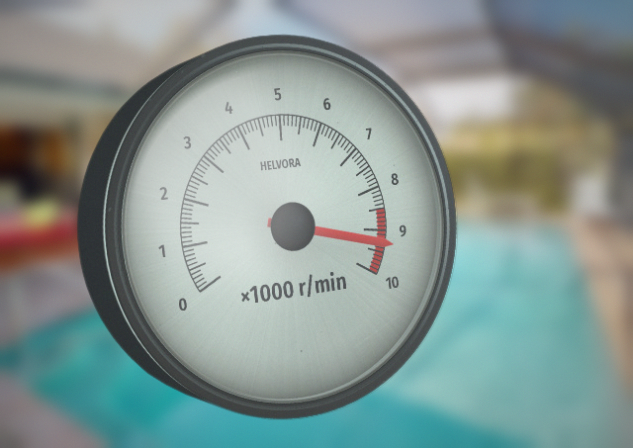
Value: 9300 rpm
